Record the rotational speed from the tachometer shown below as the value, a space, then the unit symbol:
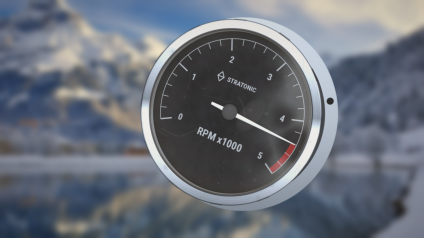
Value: 4400 rpm
